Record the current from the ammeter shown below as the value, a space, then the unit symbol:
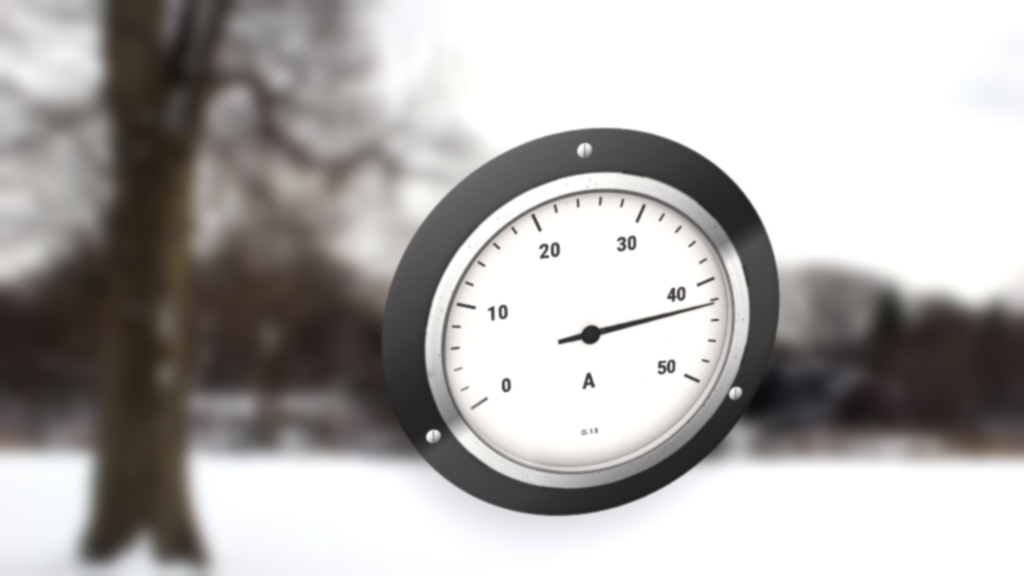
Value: 42 A
